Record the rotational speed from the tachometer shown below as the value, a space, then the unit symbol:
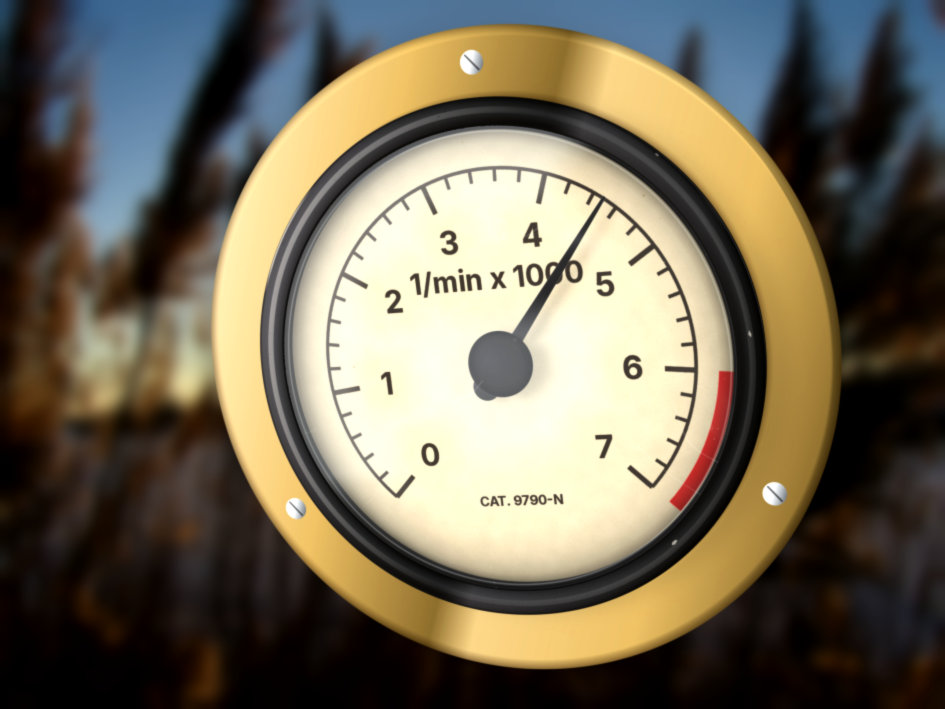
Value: 4500 rpm
